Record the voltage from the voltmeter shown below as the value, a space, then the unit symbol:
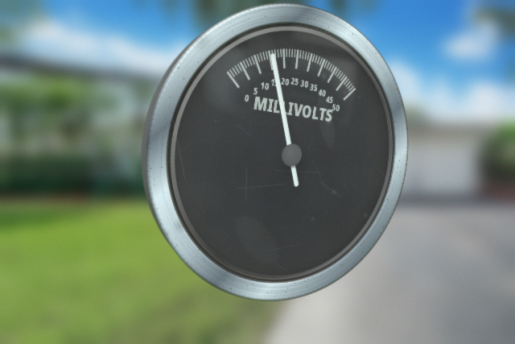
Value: 15 mV
